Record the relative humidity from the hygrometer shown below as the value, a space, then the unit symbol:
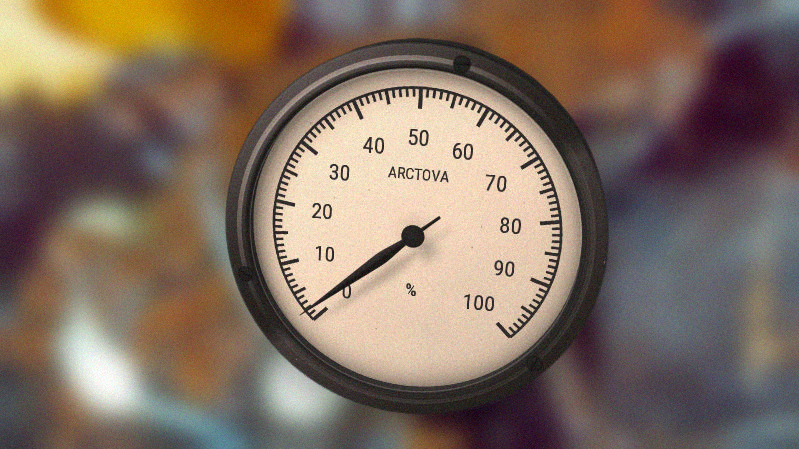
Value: 2 %
